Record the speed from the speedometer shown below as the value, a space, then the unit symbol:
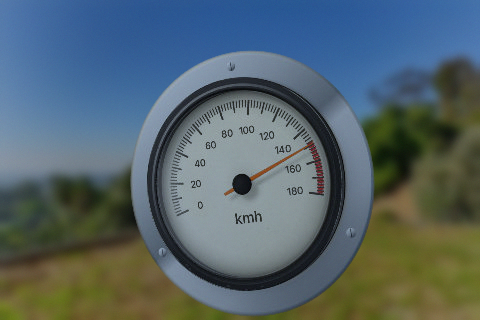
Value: 150 km/h
